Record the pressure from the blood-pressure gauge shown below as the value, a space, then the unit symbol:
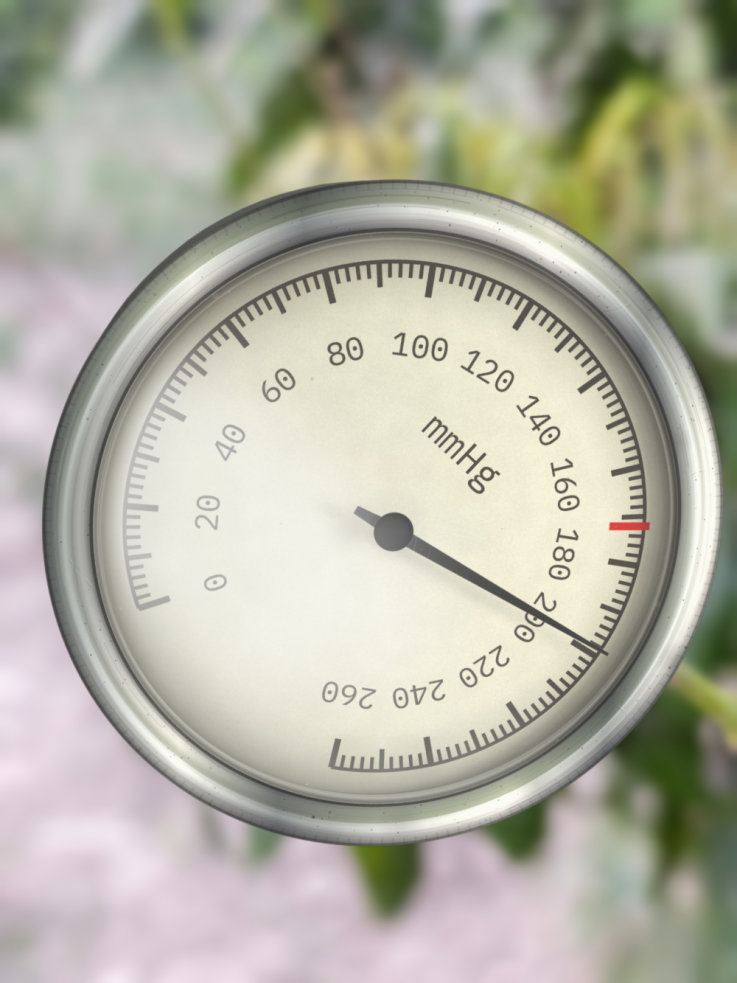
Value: 198 mmHg
